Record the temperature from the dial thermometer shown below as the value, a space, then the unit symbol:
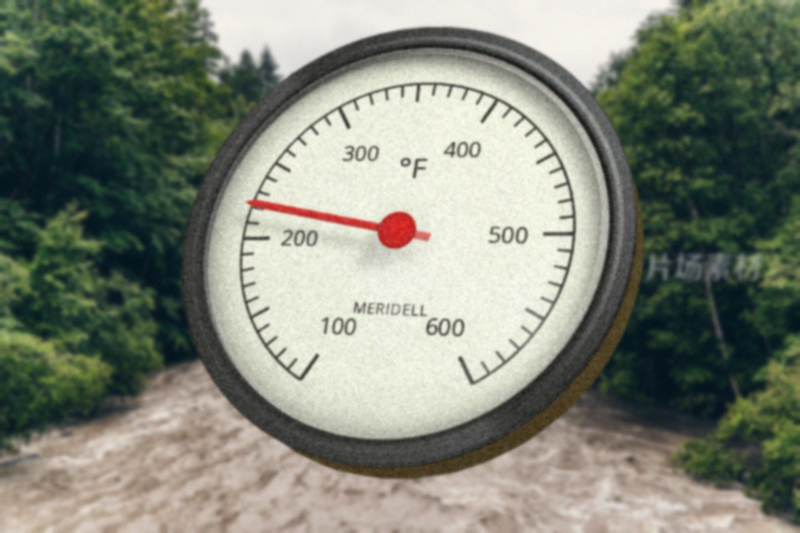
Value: 220 °F
